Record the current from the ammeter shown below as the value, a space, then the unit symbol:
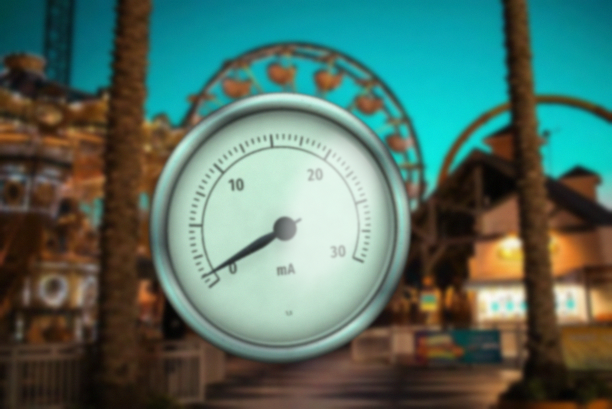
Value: 1 mA
